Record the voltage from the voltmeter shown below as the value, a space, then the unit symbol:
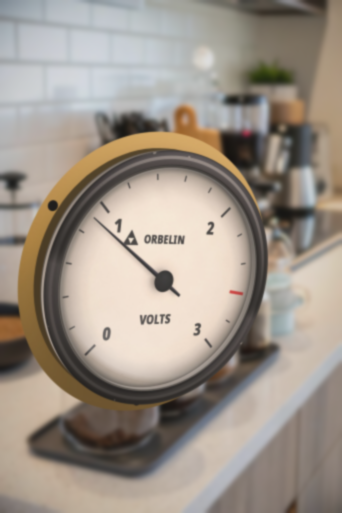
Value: 0.9 V
